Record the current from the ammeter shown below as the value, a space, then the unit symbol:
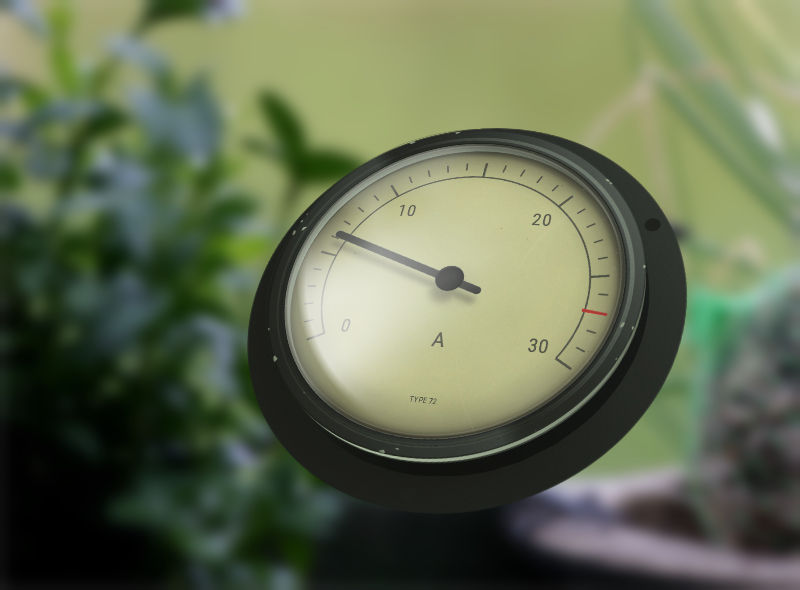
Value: 6 A
